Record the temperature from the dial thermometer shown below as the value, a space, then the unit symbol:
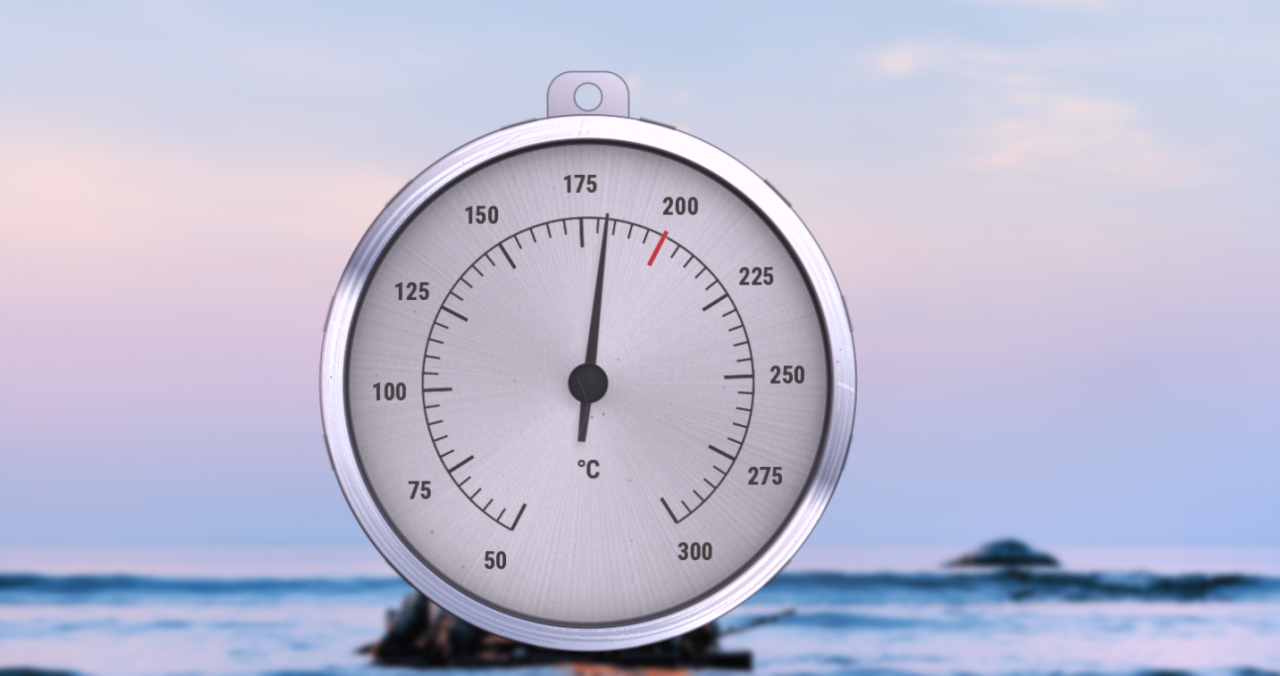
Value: 182.5 °C
